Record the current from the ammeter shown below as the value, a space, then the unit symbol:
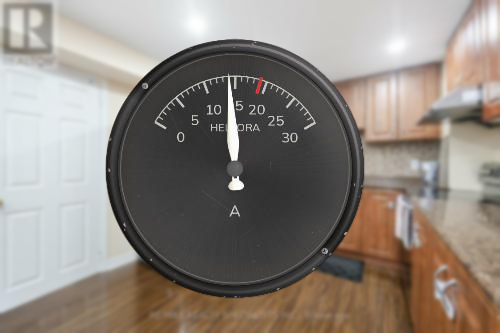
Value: 14 A
